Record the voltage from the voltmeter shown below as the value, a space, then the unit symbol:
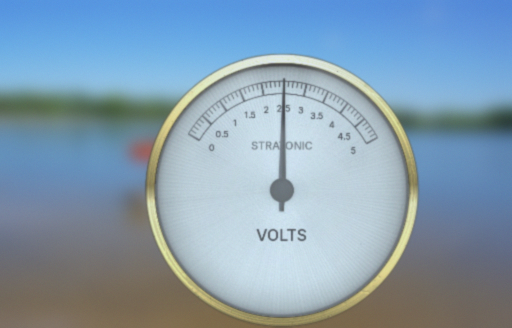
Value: 2.5 V
